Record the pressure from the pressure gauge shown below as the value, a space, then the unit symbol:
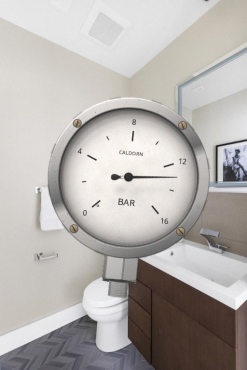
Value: 13 bar
